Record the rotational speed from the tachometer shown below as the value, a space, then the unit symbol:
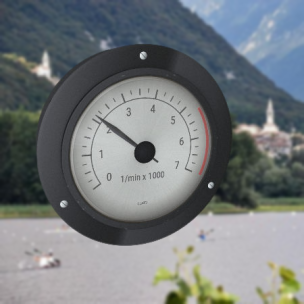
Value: 2125 rpm
